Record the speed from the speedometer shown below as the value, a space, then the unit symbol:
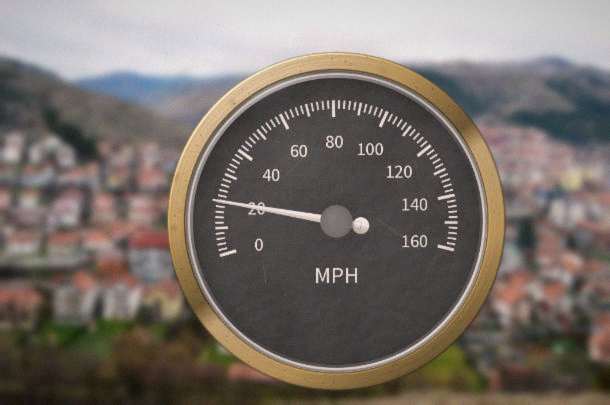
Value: 20 mph
